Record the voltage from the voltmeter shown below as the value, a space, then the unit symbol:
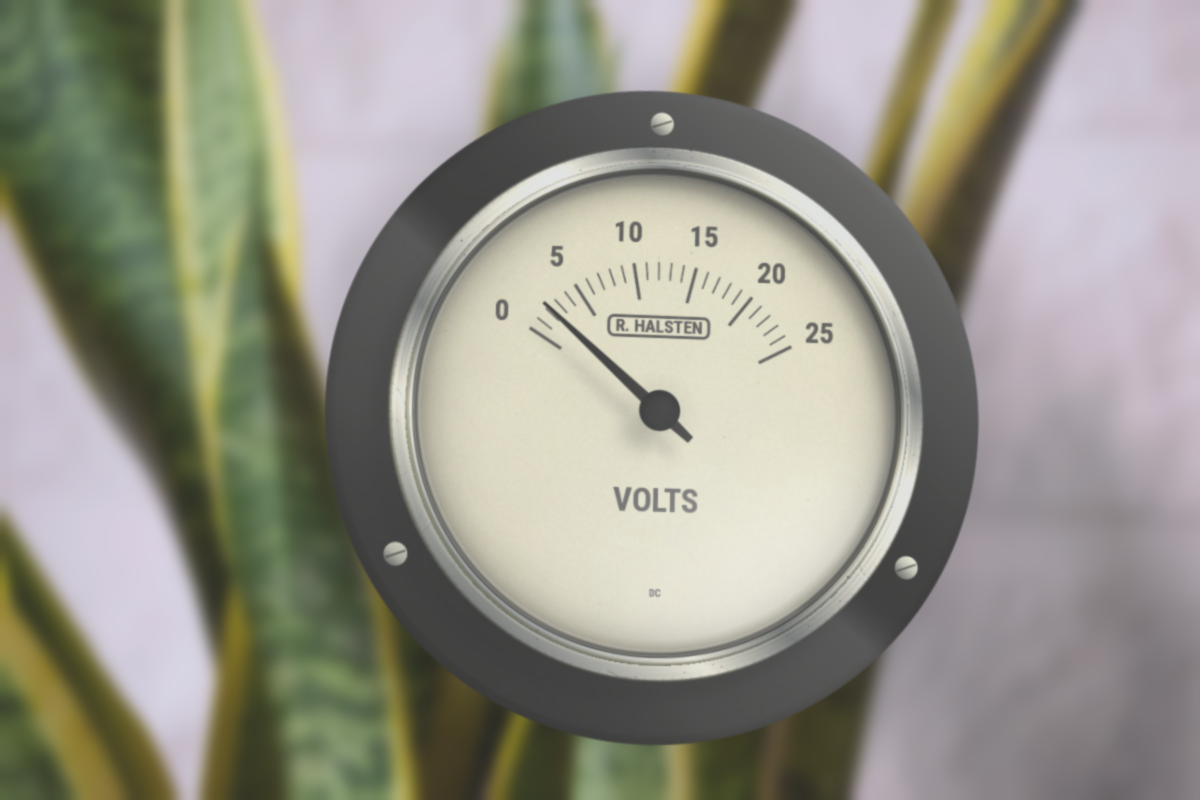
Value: 2 V
